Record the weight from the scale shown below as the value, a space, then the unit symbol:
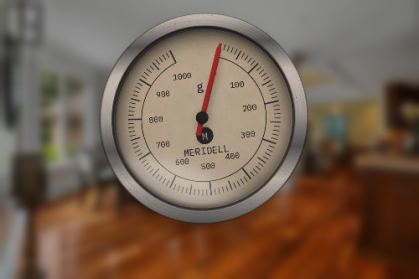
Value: 0 g
